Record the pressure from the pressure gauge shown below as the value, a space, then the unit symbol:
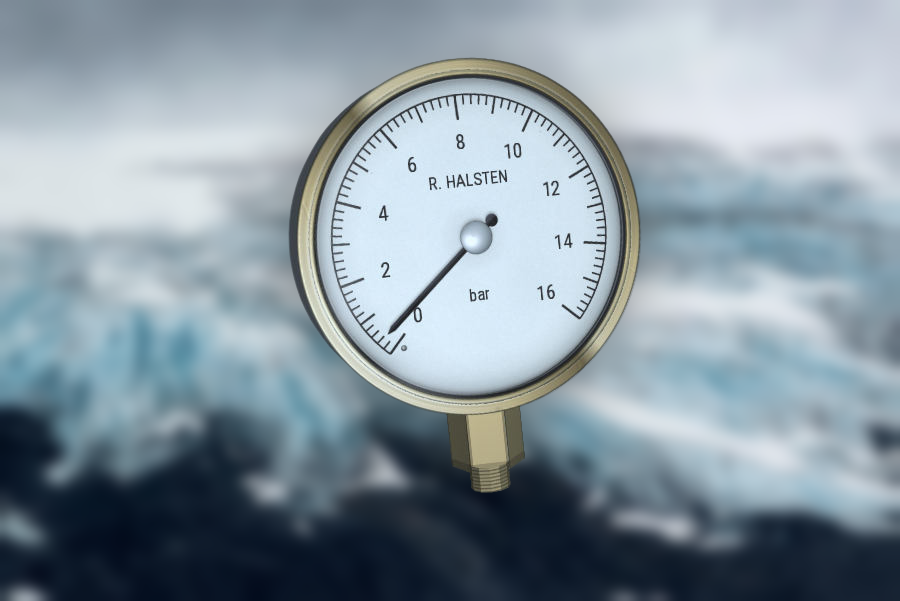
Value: 0.4 bar
